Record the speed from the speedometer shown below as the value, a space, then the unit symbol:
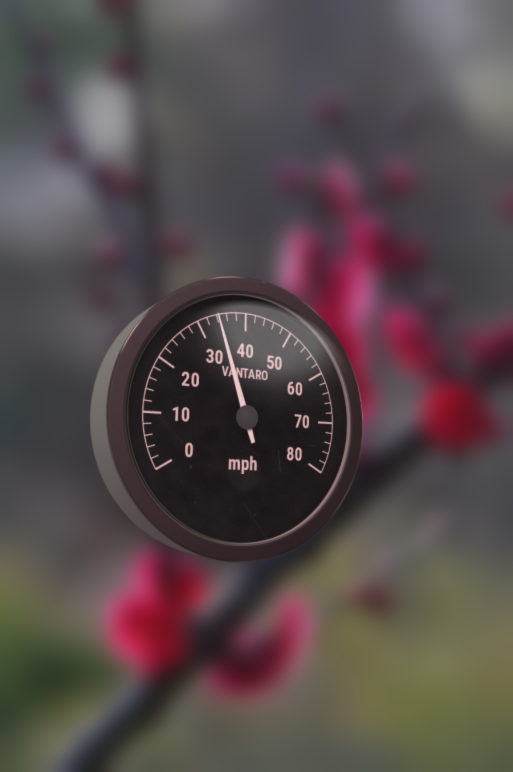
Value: 34 mph
